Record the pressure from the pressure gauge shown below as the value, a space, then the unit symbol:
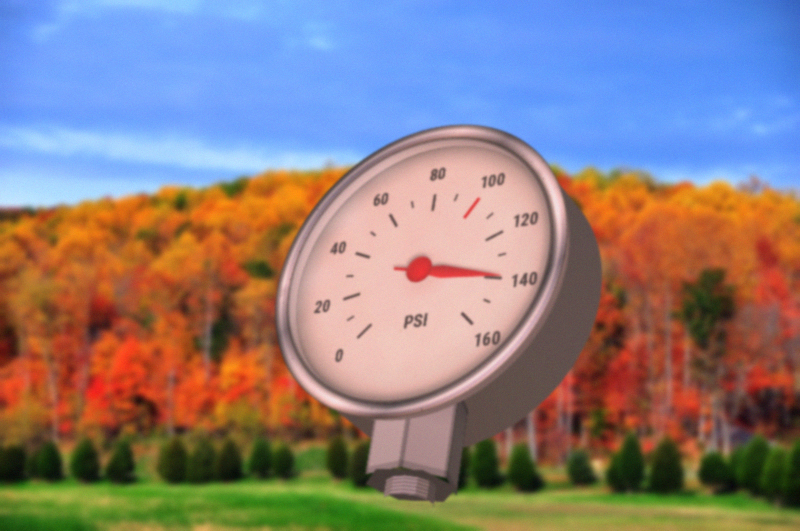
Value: 140 psi
